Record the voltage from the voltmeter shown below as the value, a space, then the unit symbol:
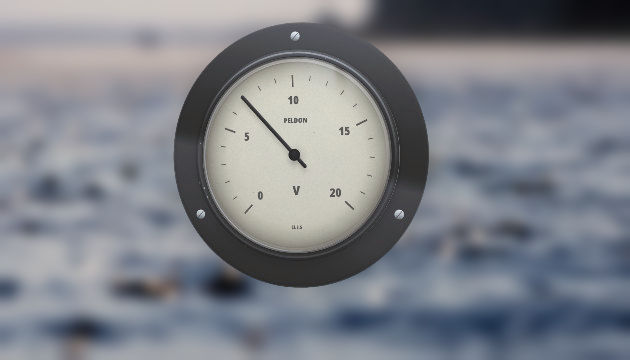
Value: 7 V
